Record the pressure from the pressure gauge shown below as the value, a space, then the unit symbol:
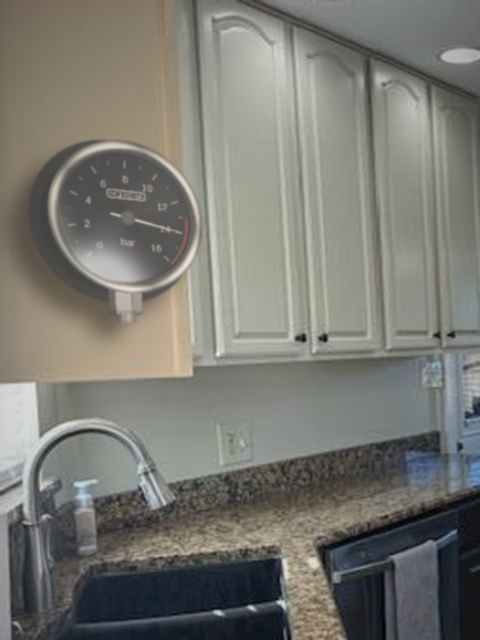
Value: 14 bar
